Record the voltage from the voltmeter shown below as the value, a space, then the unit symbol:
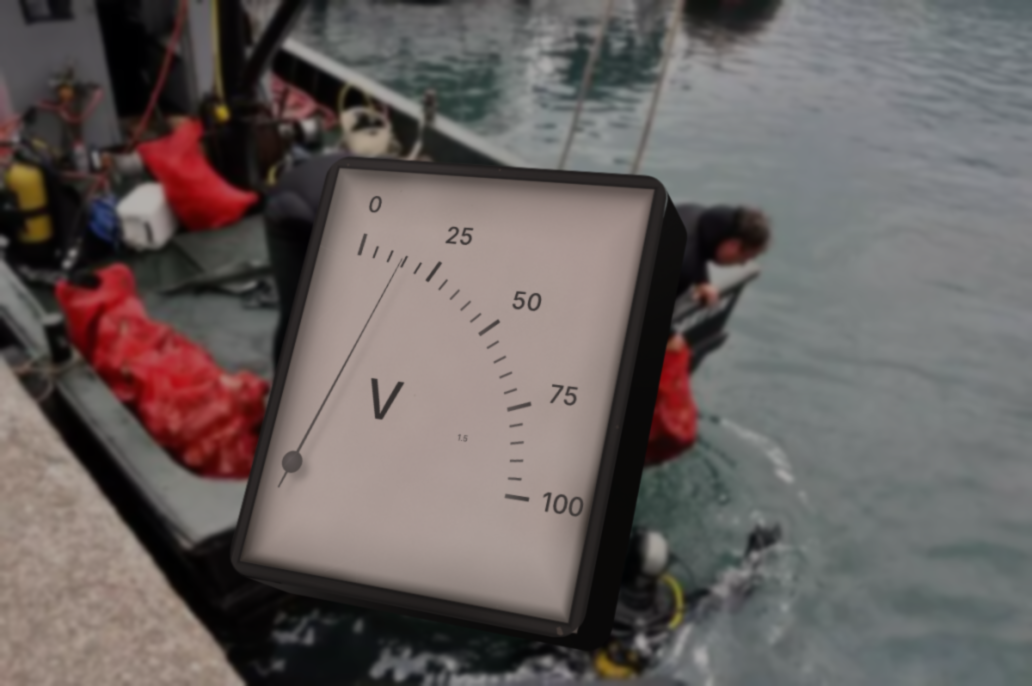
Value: 15 V
